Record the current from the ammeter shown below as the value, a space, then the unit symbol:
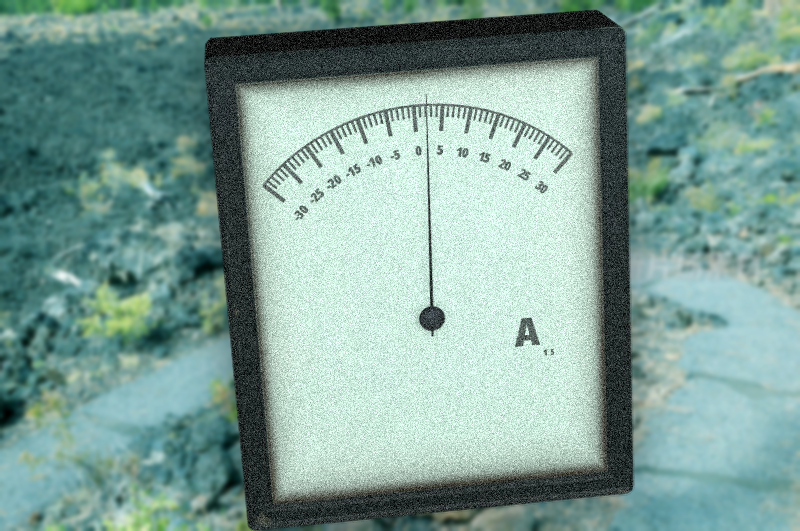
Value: 2 A
